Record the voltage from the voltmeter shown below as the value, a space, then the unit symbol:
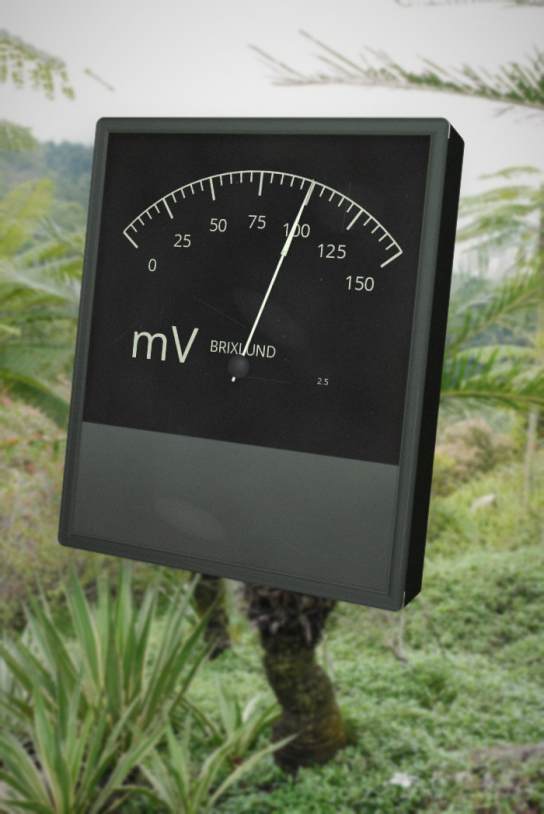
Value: 100 mV
